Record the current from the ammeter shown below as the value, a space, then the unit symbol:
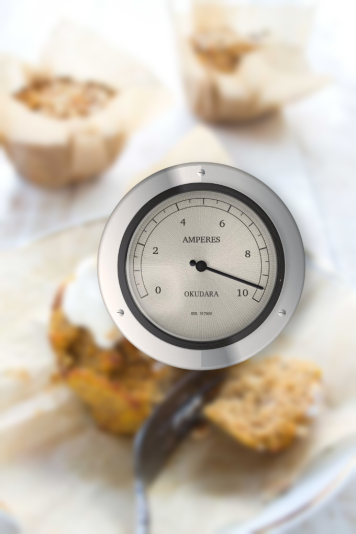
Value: 9.5 A
